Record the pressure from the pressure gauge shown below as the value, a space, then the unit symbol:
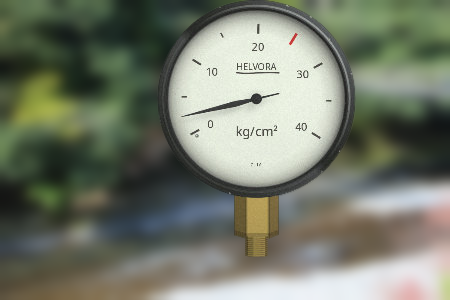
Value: 2.5 kg/cm²
